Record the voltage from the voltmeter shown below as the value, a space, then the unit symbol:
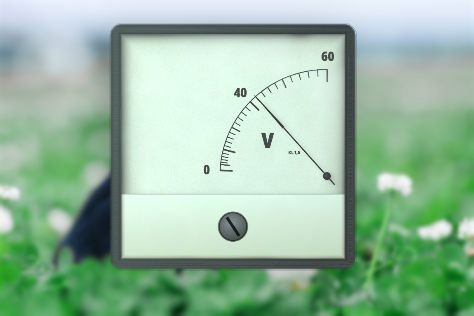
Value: 42 V
